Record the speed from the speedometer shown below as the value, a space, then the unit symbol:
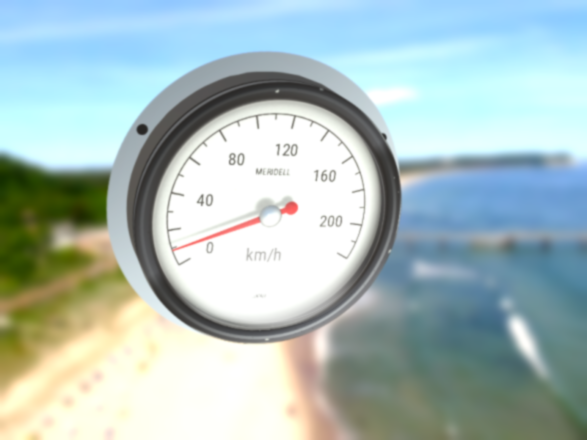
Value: 10 km/h
